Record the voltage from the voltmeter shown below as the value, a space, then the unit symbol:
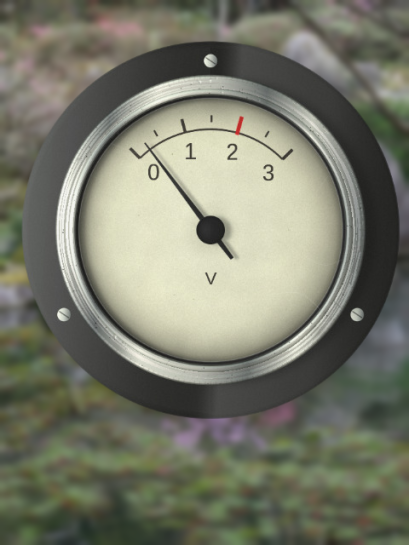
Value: 0.25 V
